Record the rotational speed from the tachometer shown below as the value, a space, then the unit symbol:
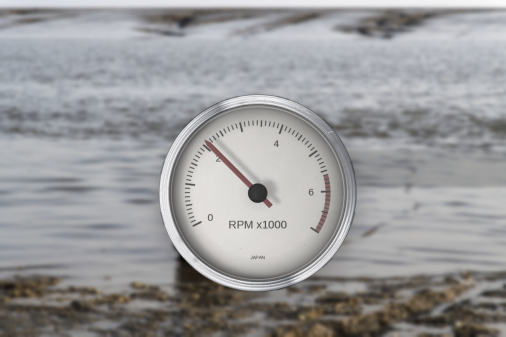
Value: 2100 rpm
